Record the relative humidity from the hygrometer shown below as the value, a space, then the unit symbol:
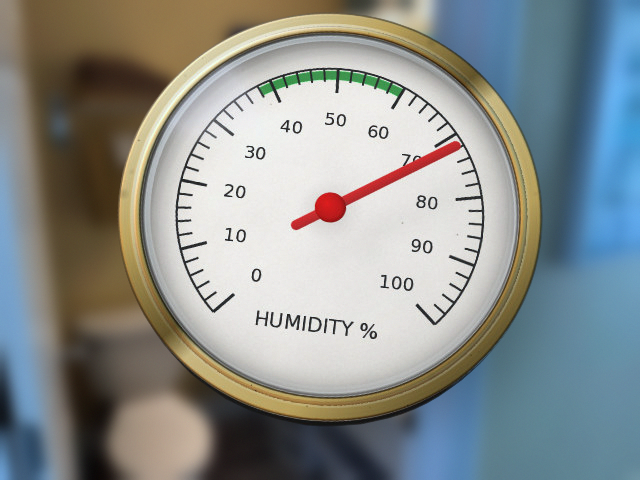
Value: 72 %
